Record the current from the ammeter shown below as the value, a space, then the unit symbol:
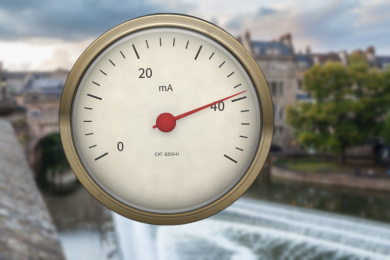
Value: 39 mA
